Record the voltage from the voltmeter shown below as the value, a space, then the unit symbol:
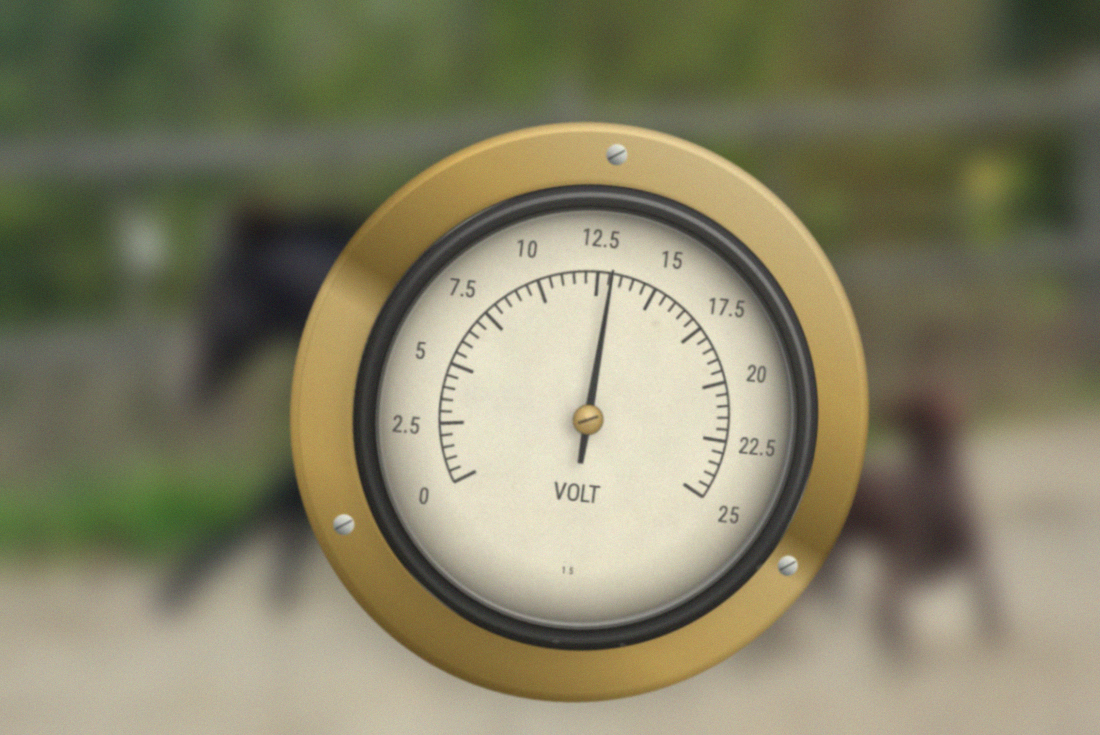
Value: 13 V
